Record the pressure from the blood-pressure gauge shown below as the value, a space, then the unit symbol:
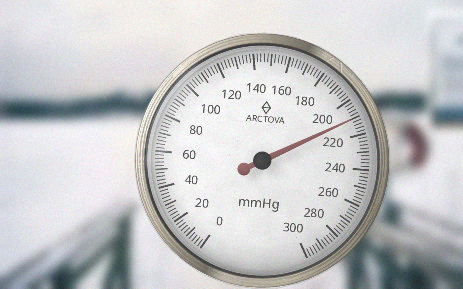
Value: 210 mmHg
